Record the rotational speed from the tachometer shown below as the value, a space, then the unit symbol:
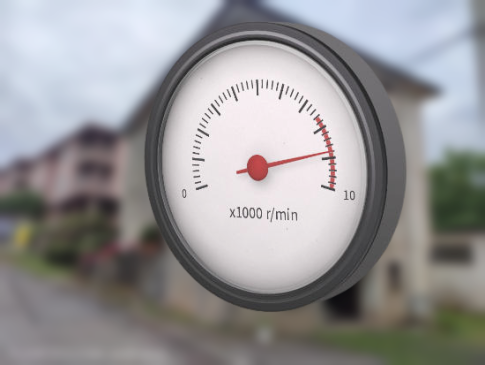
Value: 8800 rpm
